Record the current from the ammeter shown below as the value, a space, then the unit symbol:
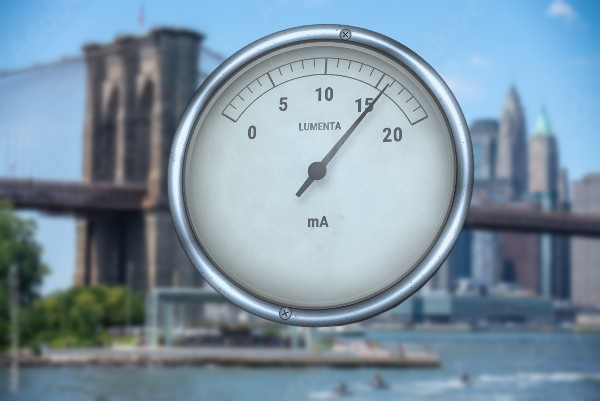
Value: 16 mA
